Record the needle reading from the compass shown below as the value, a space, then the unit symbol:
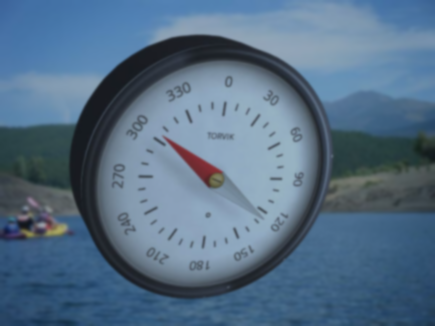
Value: 305 °
